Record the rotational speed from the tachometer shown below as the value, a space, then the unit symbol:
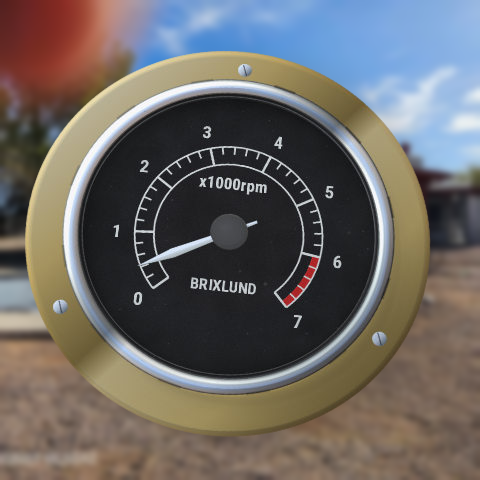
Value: 400 rpm
